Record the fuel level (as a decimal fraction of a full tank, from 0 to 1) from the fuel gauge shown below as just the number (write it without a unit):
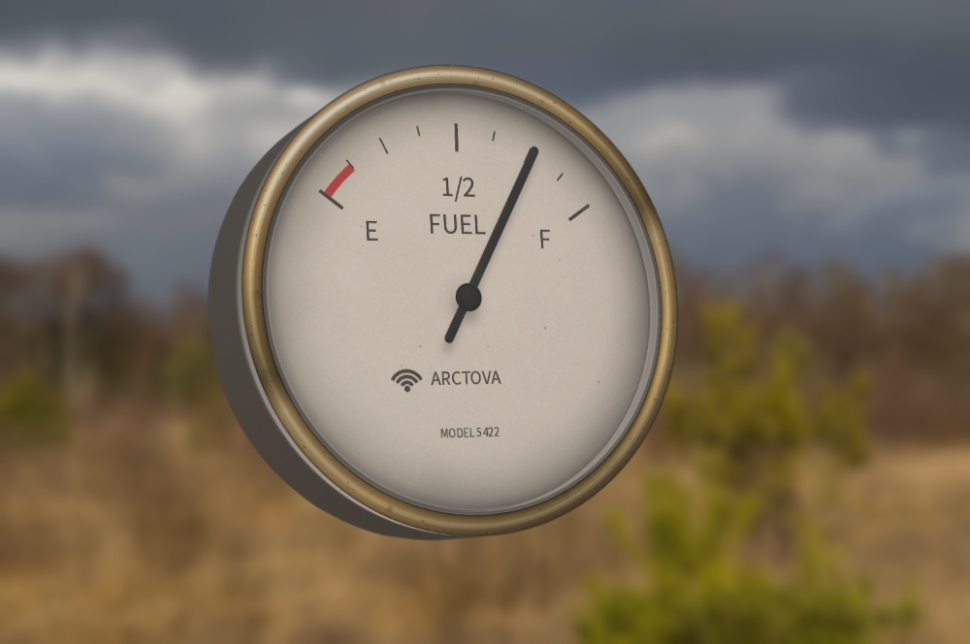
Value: 0.75
